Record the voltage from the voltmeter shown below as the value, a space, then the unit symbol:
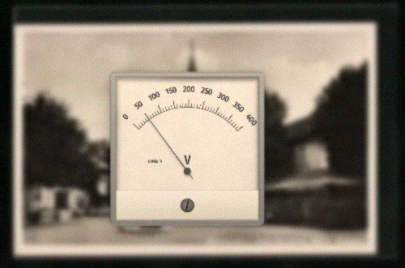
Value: 50 V
